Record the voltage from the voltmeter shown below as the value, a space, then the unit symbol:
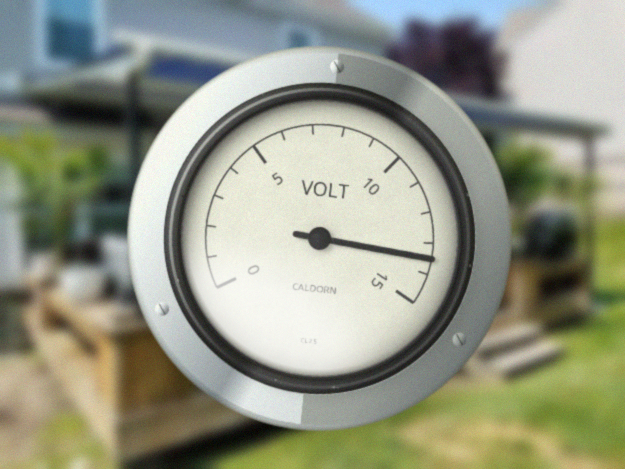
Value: 13.5 V
